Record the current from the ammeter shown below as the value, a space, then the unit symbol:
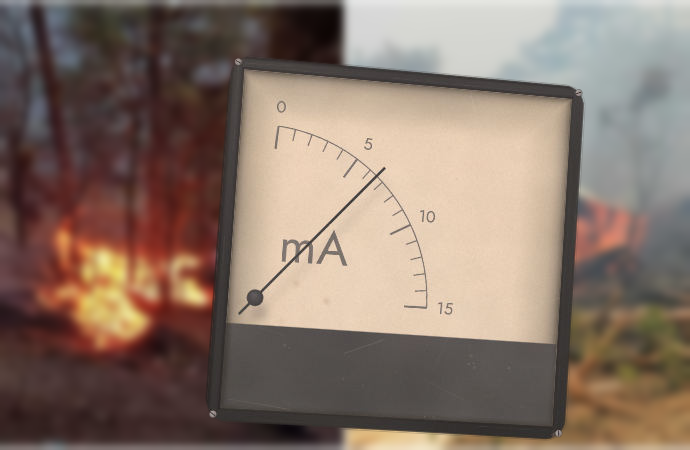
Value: 6.5 mA
